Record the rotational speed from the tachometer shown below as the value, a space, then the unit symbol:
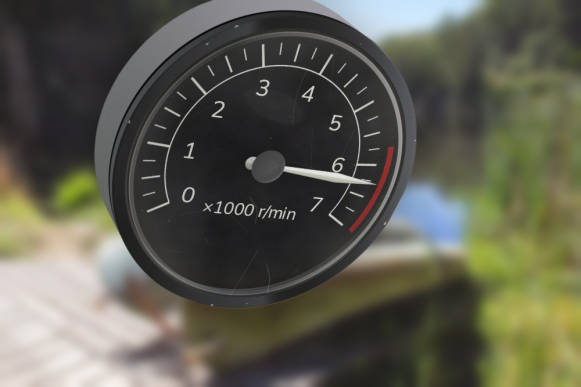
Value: 6250 rpm
